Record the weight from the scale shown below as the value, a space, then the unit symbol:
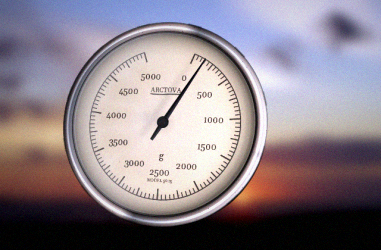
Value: 150 g
